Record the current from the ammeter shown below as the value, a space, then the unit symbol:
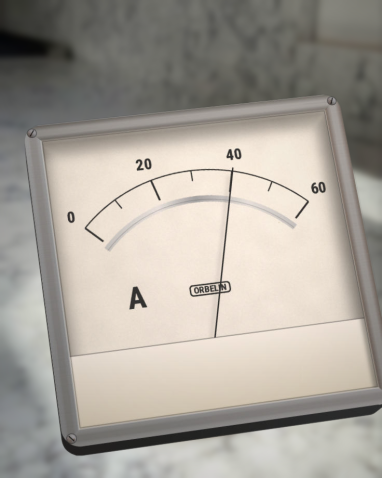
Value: 40 A
